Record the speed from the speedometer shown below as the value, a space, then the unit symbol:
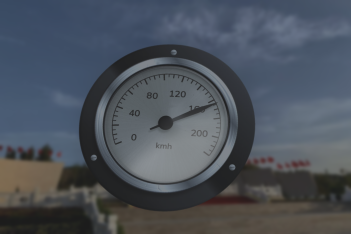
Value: 165 km/h
